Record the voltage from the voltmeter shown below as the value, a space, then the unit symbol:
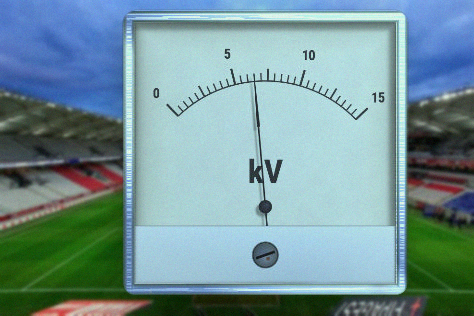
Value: 6.5 kV
